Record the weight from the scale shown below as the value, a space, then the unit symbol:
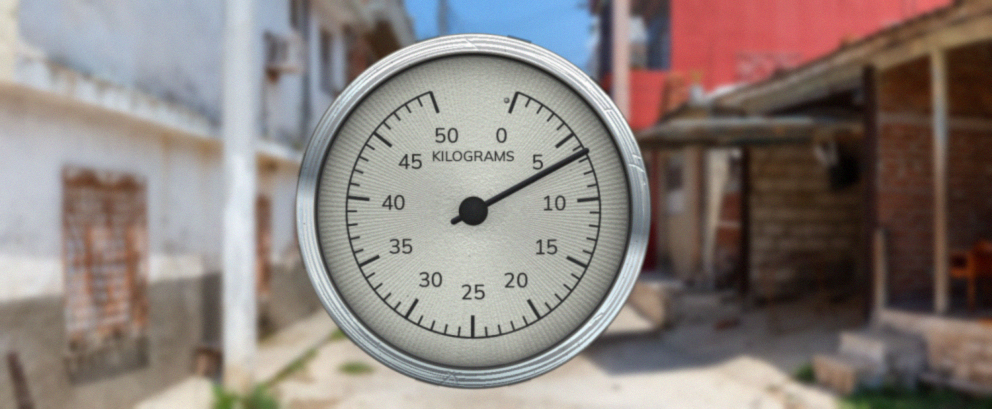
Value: 6.5 kg
